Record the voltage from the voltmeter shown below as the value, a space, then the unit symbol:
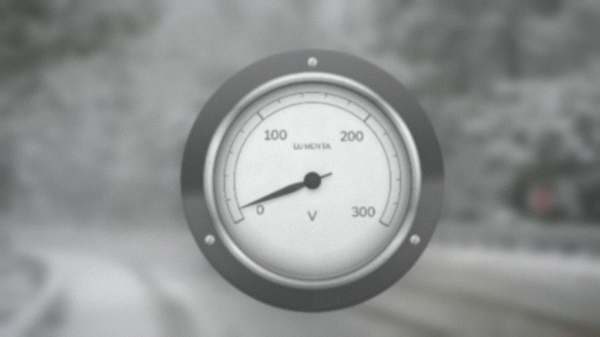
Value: 10 V
